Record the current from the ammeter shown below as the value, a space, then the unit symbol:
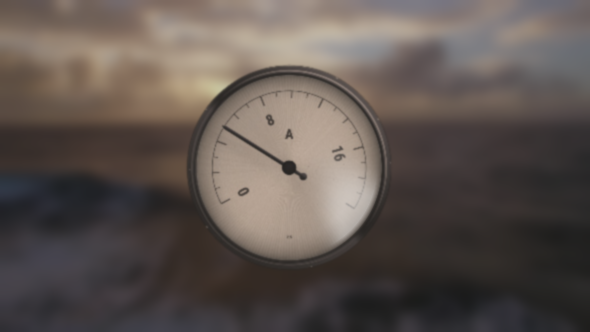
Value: 5 A
